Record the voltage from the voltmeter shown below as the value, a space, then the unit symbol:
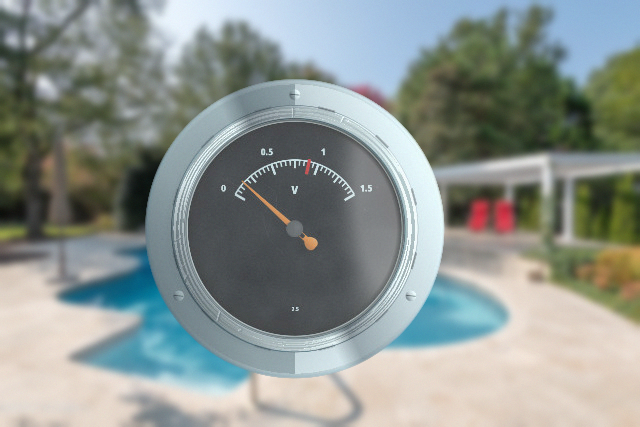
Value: 0.15 V
